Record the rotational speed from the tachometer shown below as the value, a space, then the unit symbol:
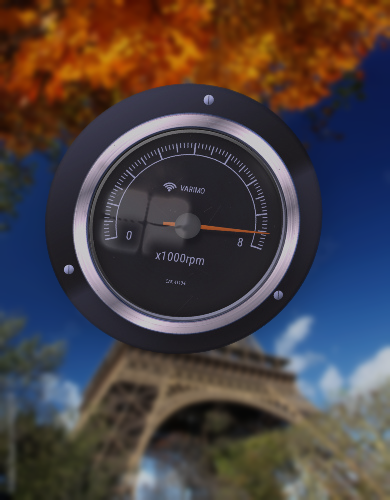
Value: 7500 rpm
